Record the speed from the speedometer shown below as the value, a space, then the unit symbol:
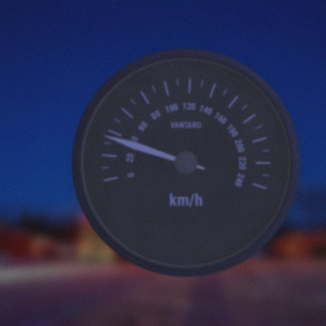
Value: 35 km/h
